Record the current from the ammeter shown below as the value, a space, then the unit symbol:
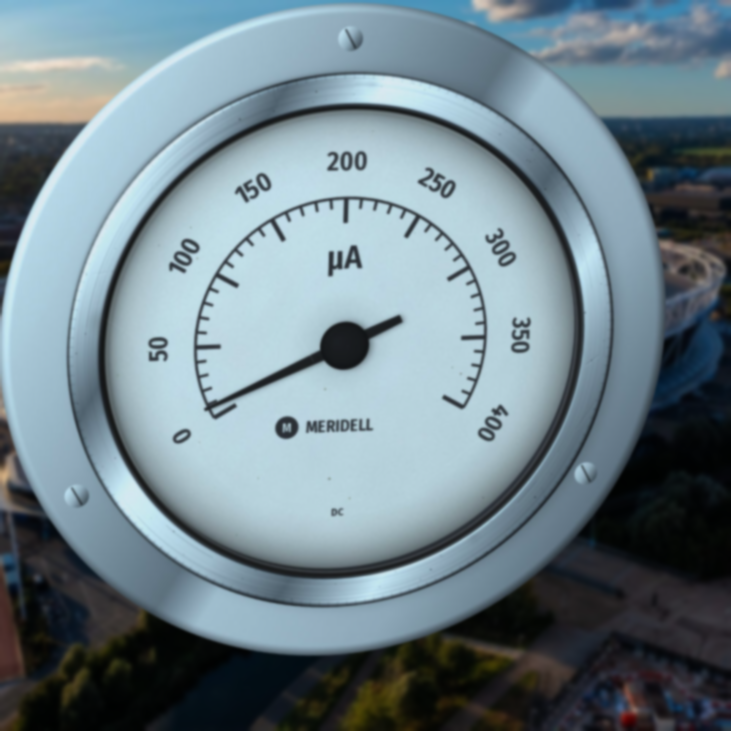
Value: 10 µA
